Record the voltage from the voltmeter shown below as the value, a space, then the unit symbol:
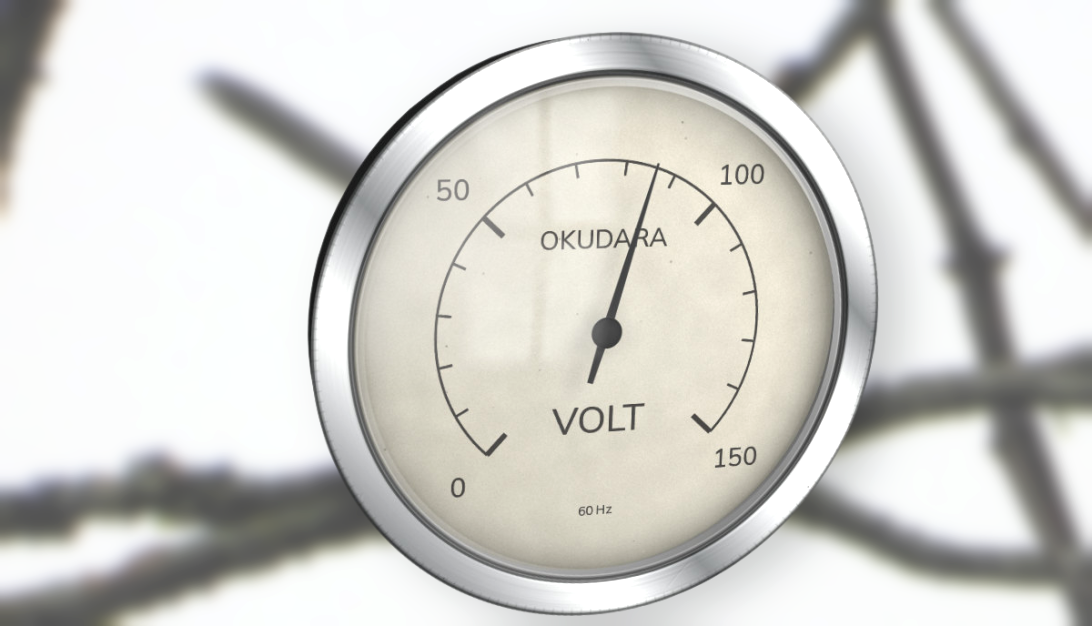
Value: 85 V
